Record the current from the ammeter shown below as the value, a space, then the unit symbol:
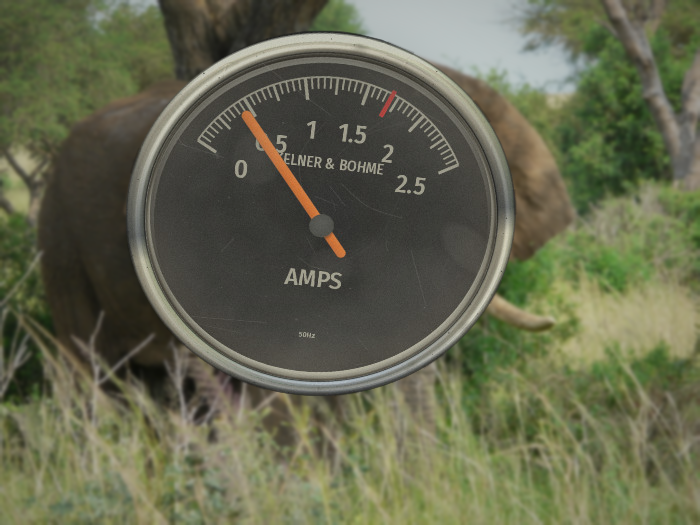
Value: 0.45 A
